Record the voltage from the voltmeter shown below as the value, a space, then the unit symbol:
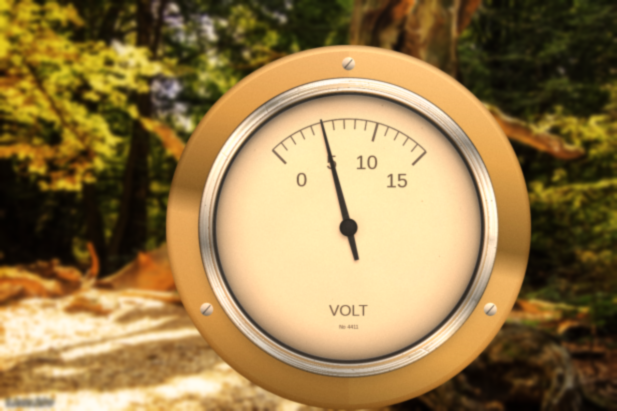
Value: 5 V
